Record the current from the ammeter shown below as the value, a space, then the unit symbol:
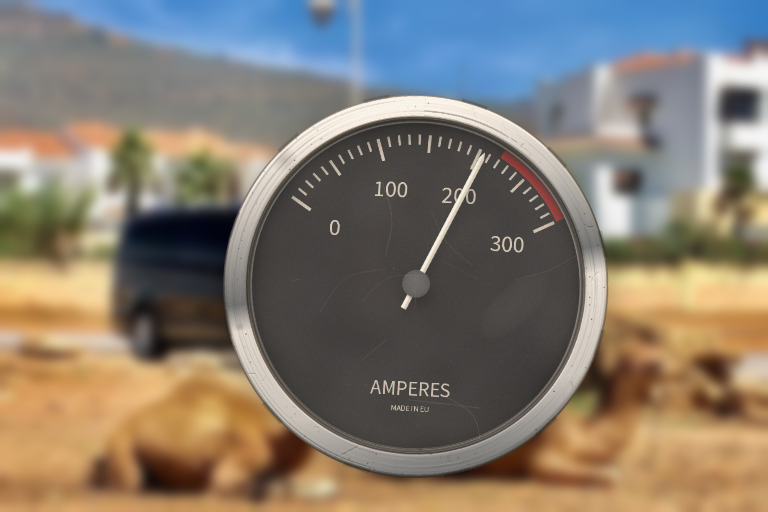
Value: 205 A
